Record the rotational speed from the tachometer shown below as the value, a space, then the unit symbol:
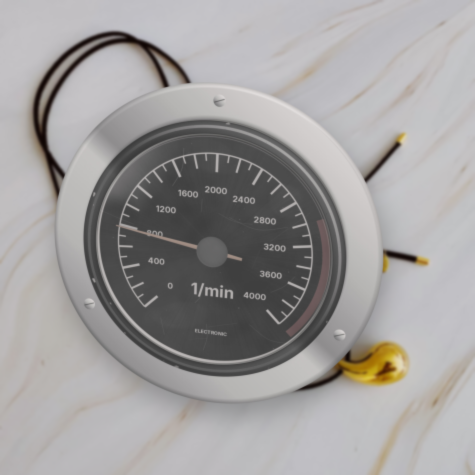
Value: 800 rpm
